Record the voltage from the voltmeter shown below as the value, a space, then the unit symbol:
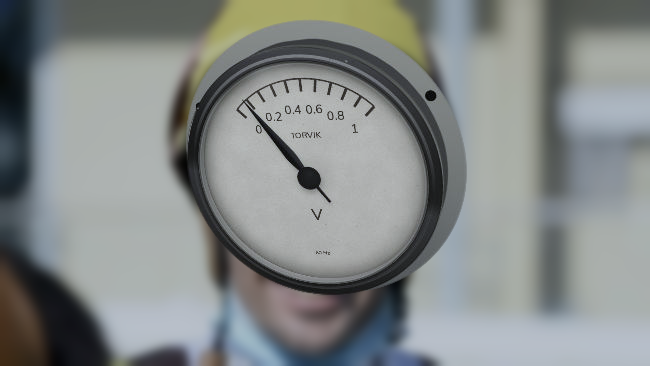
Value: 0.1 V
